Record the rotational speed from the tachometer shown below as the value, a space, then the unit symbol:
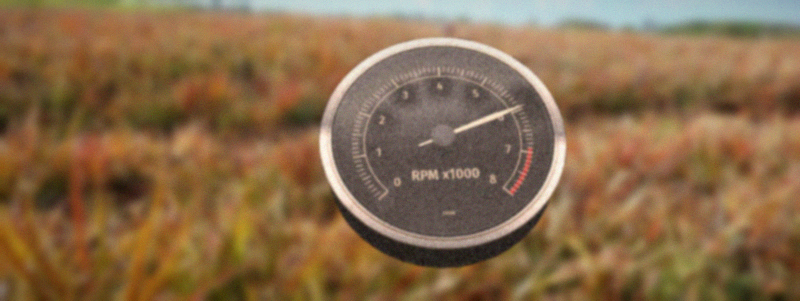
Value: 6000 rpm
